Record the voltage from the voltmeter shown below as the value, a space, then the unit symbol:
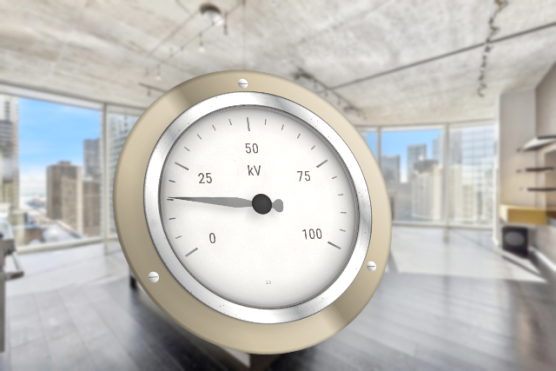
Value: 15 kV
